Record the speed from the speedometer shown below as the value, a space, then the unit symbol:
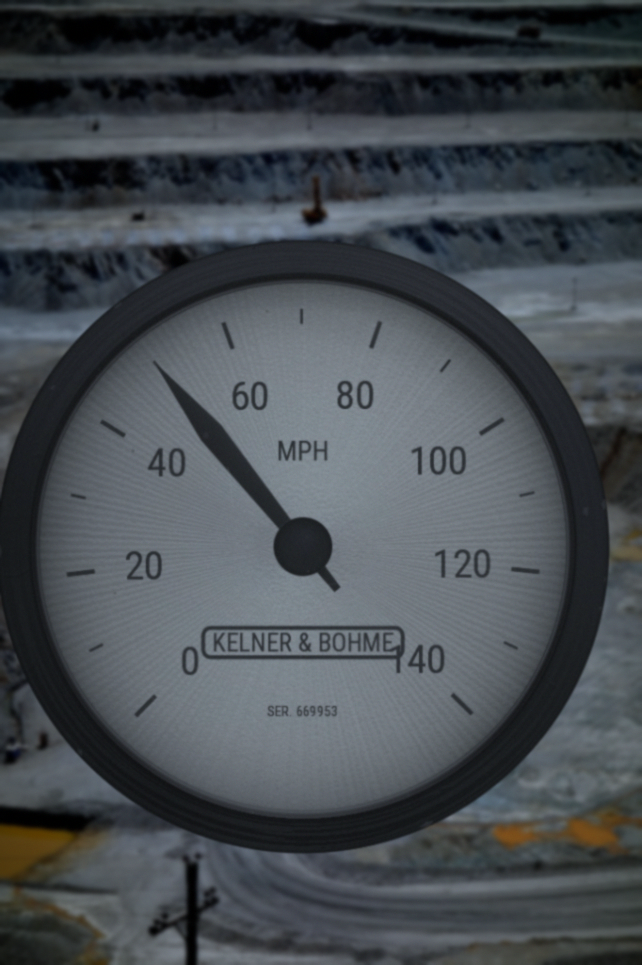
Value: 50 mph
